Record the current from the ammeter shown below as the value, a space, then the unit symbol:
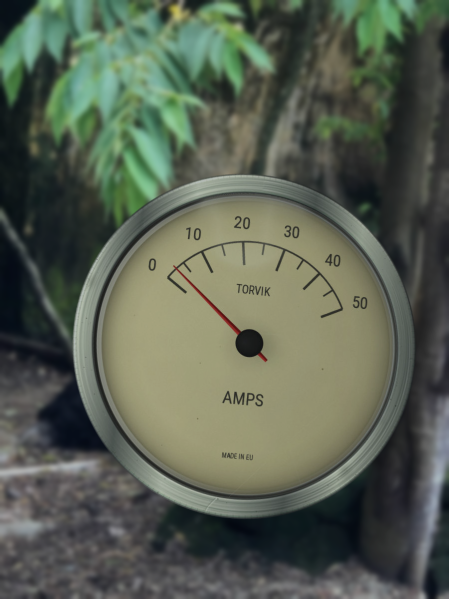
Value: 2.5 A
